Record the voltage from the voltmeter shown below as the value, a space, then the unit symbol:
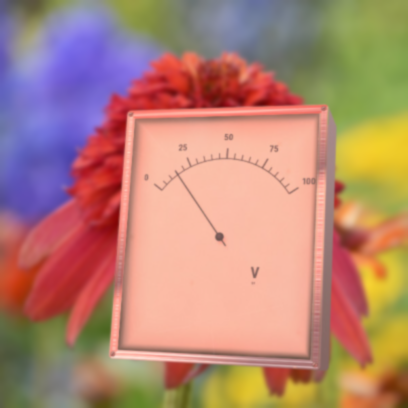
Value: 15 V
